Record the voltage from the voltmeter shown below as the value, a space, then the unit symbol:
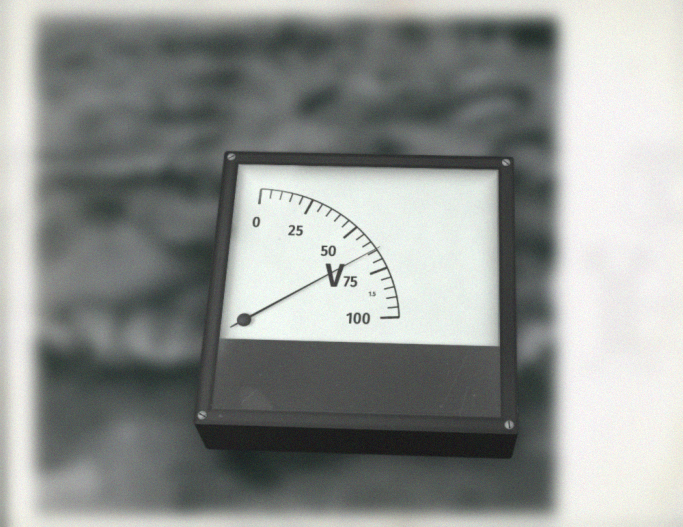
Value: 65 V
